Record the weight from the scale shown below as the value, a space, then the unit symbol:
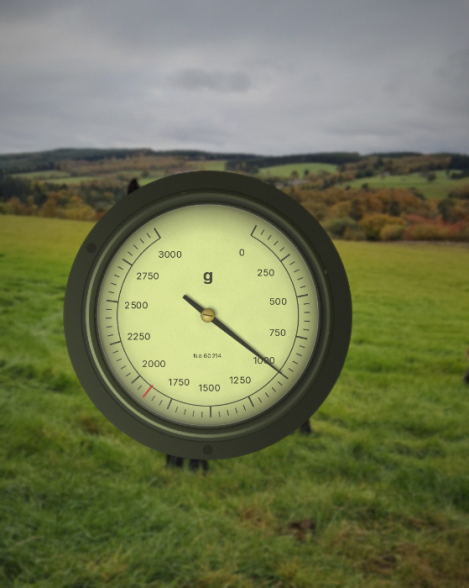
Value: 1000 g
